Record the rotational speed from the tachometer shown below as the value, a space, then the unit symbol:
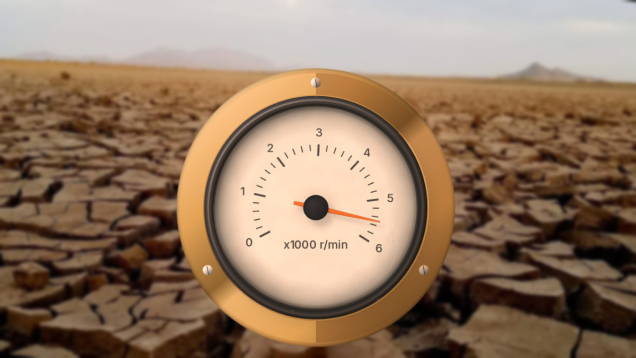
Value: 5500 rpm
